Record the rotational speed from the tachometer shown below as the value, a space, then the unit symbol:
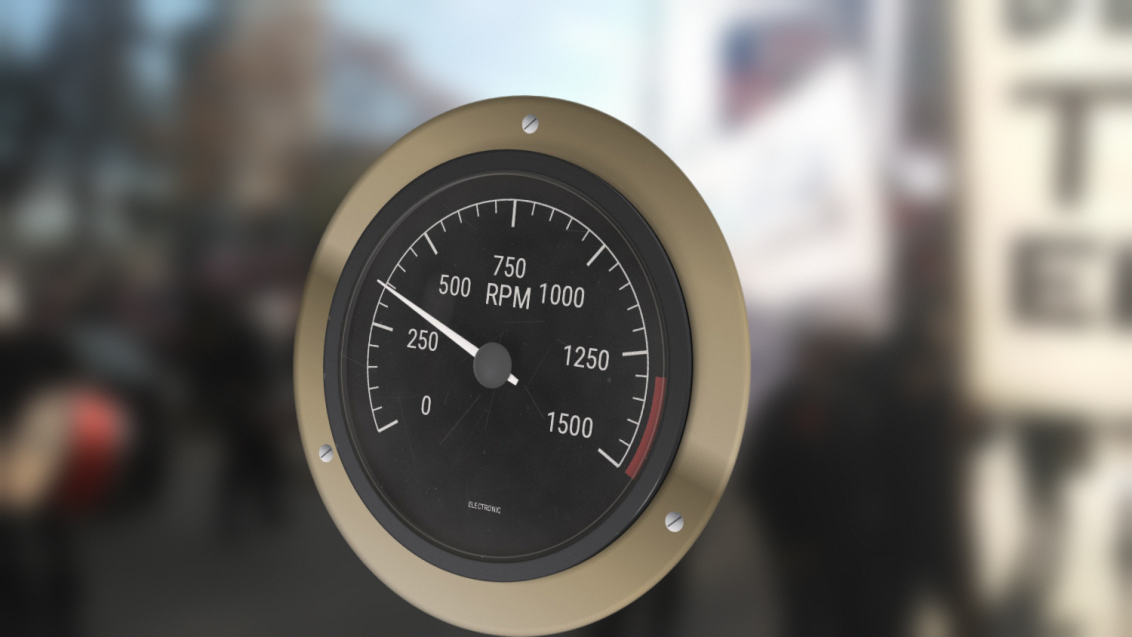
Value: 350 rpm
